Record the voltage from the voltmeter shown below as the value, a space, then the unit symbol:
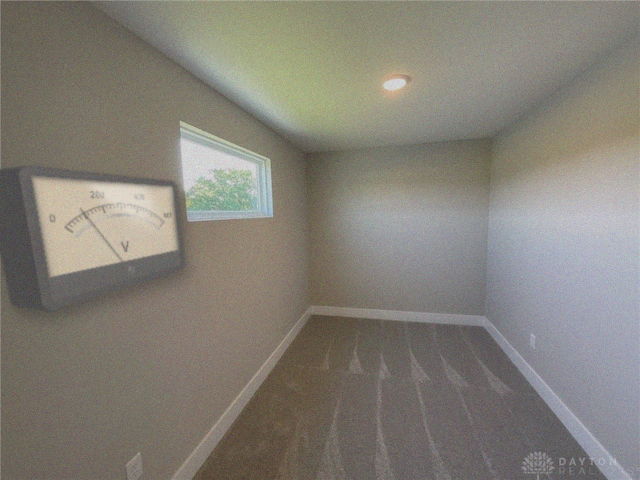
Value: 100 V
